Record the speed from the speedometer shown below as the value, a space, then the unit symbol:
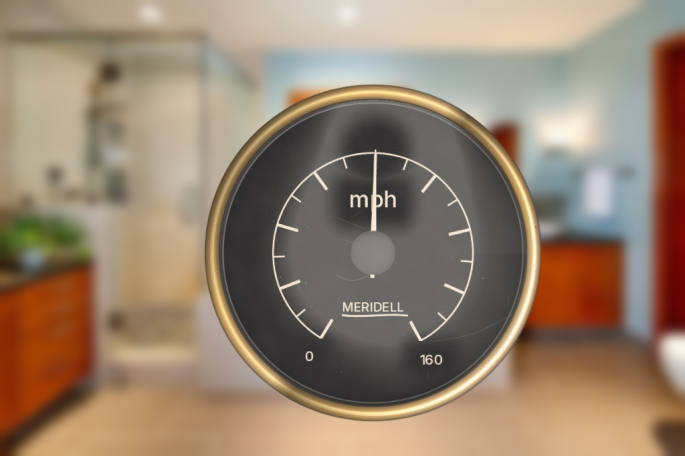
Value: 80 mph
